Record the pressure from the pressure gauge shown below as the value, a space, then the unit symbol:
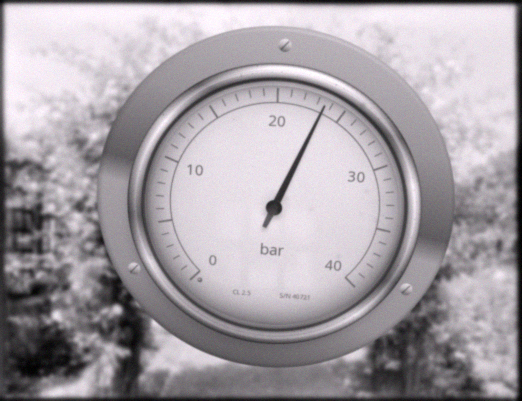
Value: 23.5 bar
